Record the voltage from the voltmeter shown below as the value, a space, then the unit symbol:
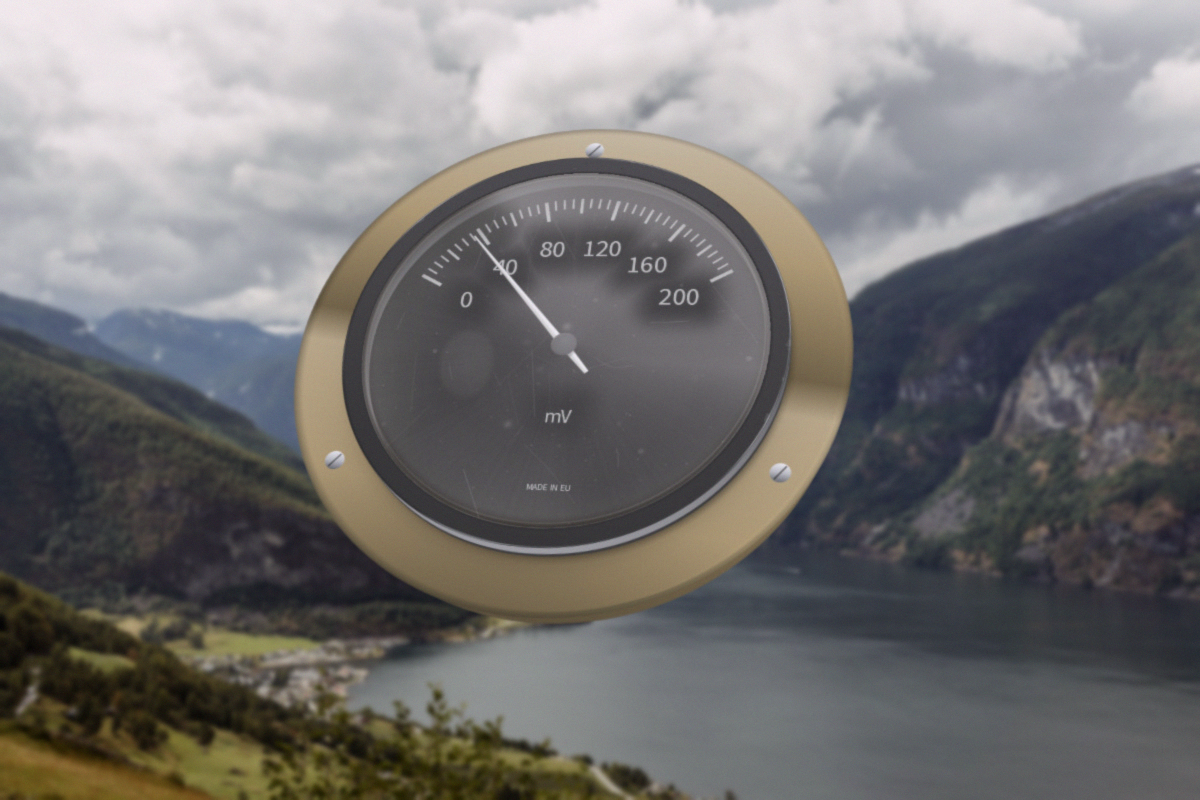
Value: 35 mV
